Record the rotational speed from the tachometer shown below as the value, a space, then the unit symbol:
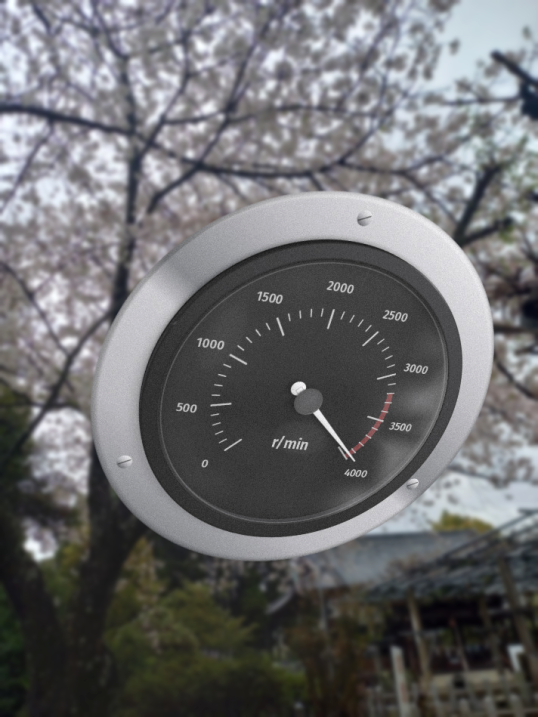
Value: 3950 rpm
